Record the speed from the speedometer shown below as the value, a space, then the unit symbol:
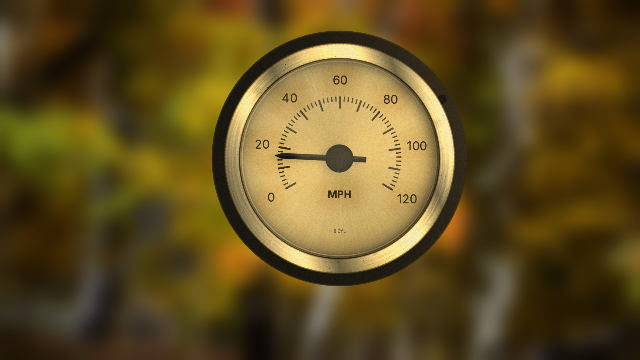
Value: 16 mph
